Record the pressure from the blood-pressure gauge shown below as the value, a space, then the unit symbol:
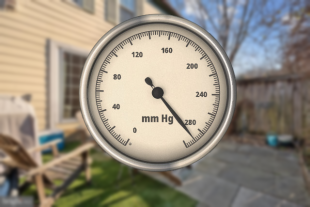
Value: 290 mmHg
